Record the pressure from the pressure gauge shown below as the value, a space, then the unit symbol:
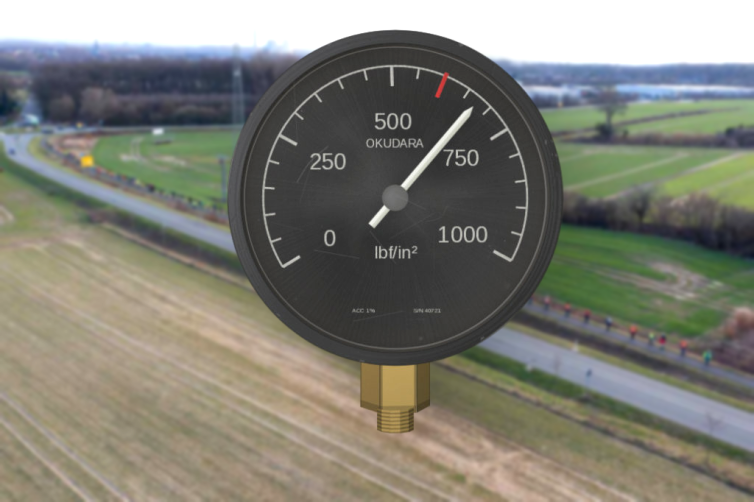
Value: 675 psi
